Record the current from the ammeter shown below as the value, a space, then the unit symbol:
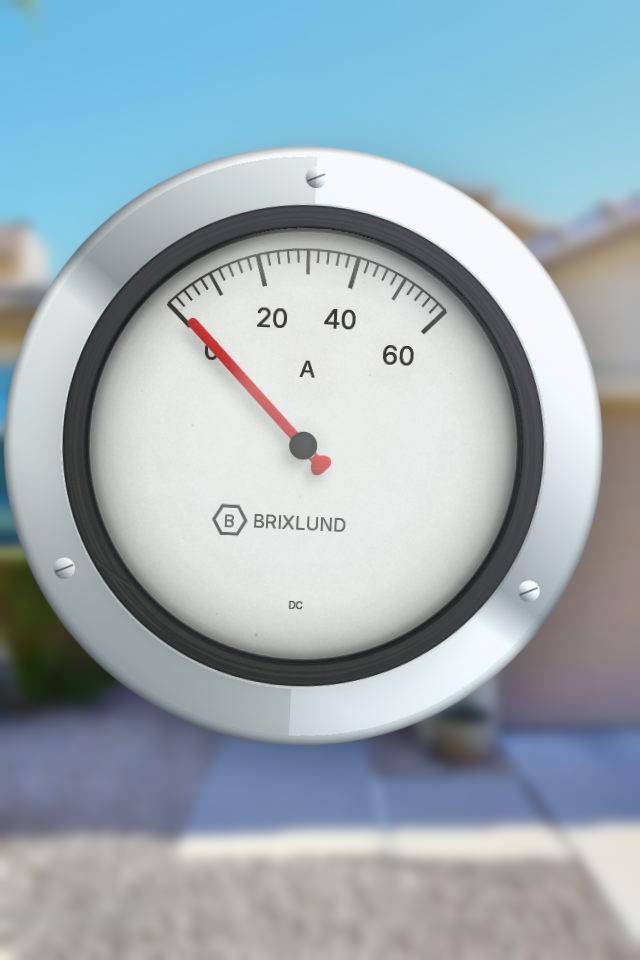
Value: 1 A
